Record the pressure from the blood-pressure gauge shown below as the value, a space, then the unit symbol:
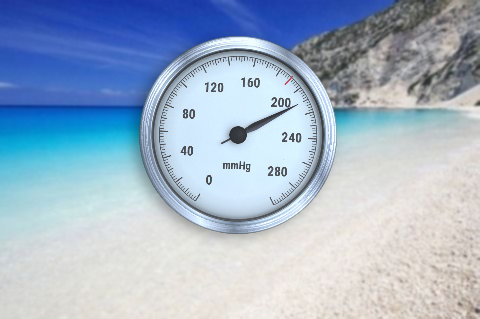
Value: 210 mmHg
